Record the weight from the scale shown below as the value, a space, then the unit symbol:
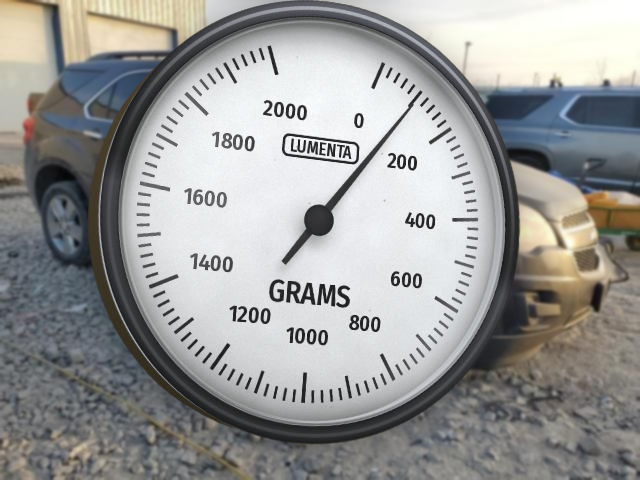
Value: 100 g
